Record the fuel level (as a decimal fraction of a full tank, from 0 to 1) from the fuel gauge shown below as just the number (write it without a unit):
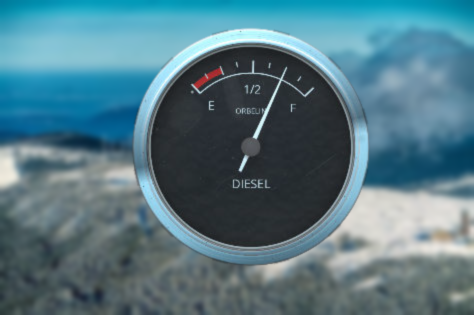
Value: 0.75
